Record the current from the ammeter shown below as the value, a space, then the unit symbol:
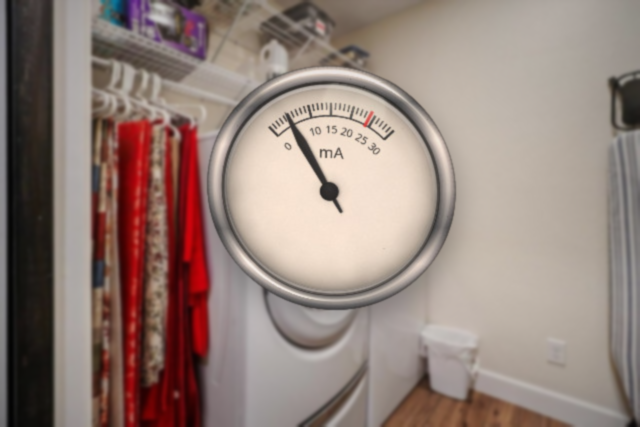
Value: 5 mA
